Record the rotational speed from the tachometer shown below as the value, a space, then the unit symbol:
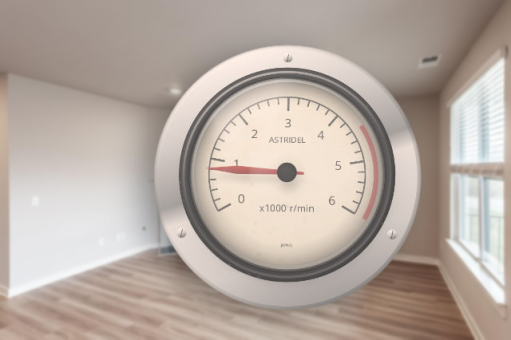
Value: 800 rpm
